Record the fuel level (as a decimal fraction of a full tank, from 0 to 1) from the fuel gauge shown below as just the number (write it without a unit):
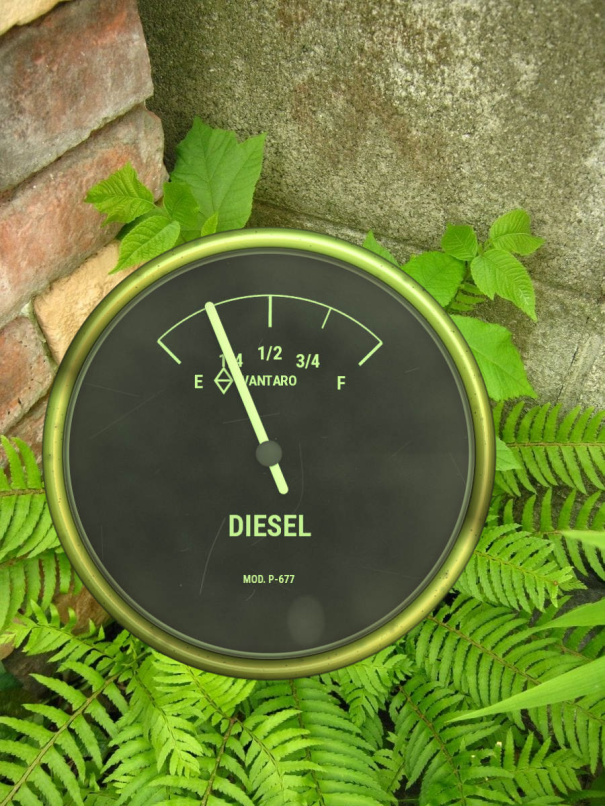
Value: 0.25
